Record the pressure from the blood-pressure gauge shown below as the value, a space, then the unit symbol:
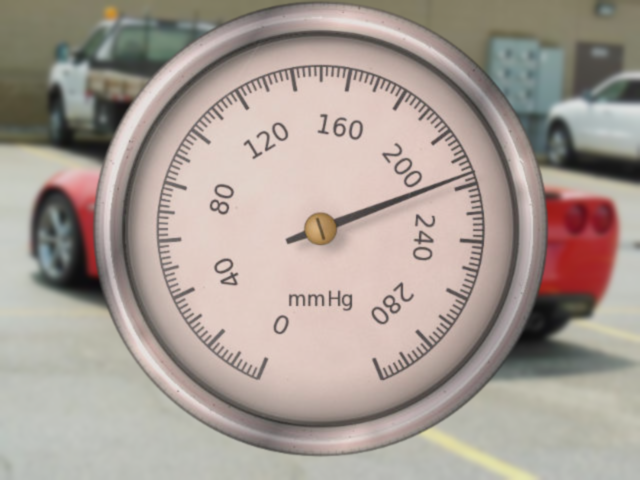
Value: 216 mmHg
